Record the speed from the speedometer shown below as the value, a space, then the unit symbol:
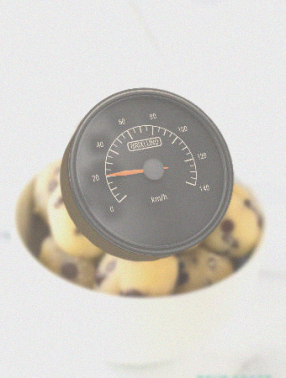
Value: 20 km/h
